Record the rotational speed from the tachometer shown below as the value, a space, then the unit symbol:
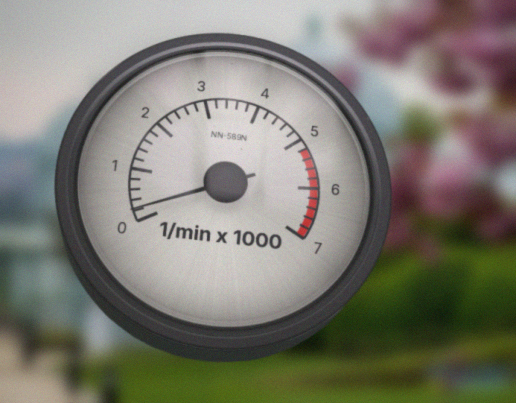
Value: 200 rpm
